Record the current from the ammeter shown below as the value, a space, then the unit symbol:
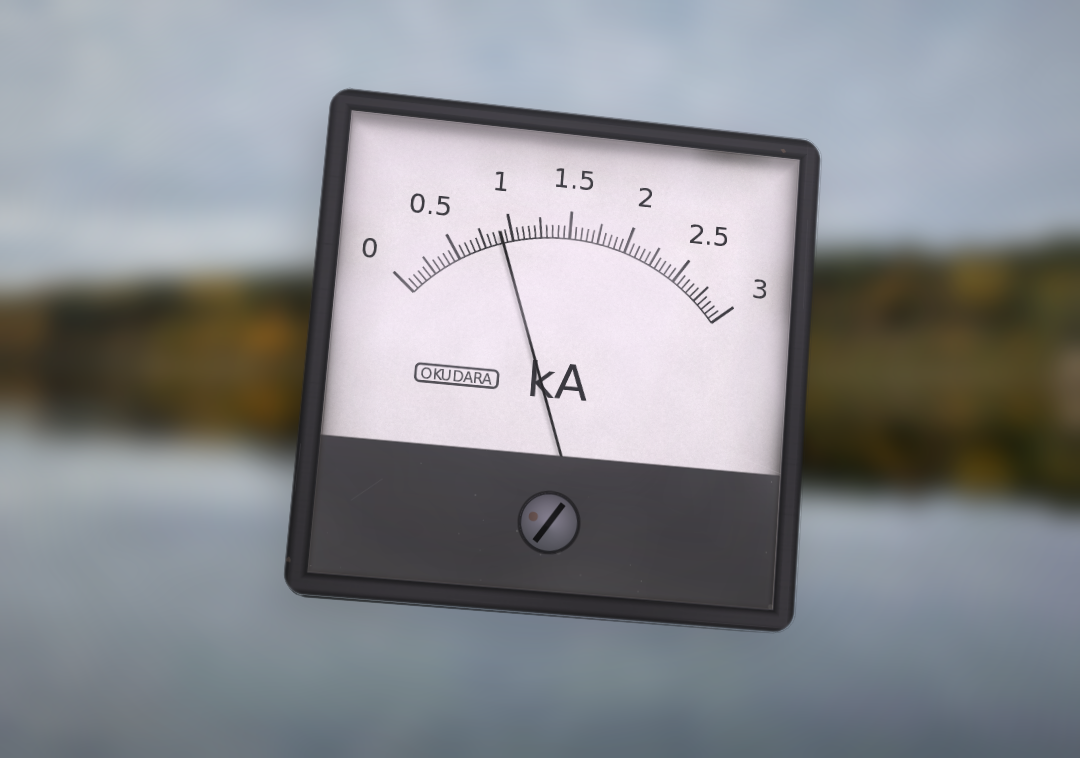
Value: 0.9 kA
